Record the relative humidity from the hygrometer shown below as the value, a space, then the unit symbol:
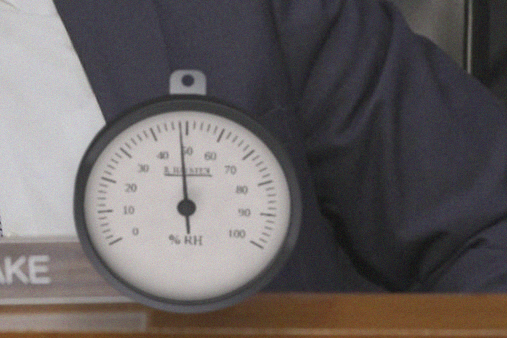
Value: 48 %
